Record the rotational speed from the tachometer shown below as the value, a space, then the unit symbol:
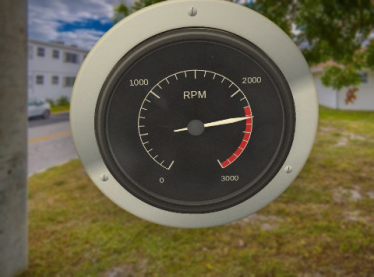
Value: 2300 rpm
